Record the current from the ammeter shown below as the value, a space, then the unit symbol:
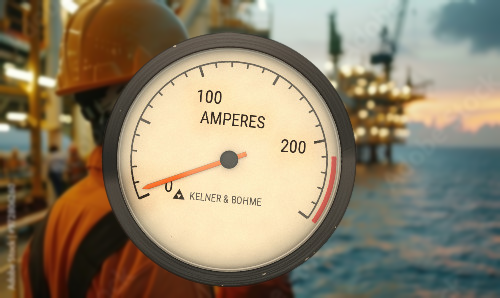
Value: 5 A
